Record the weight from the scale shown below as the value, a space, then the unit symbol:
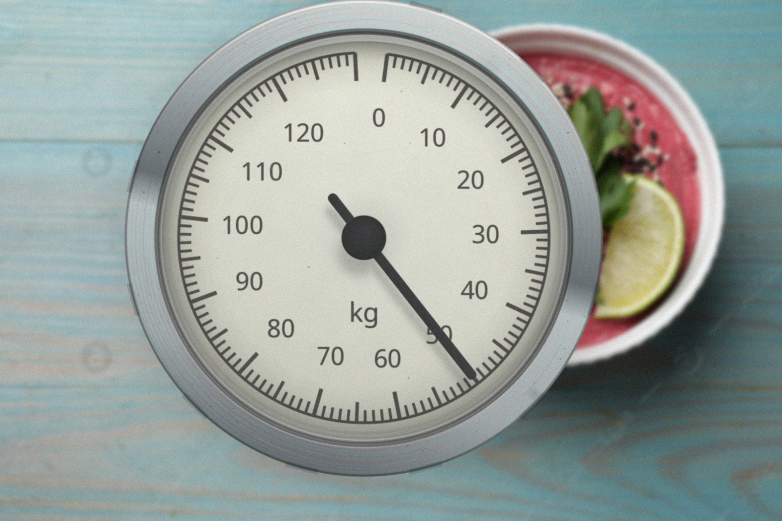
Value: 50 kg
